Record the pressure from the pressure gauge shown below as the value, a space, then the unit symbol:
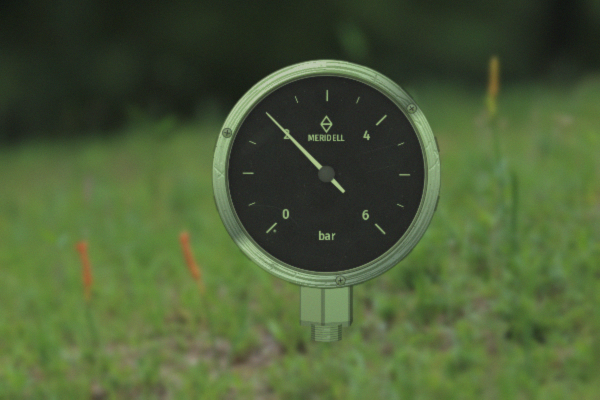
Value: 2 bar
